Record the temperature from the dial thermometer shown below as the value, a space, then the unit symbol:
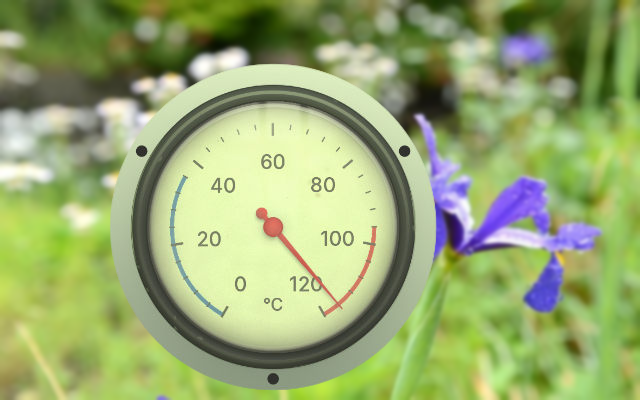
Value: 116 °C
